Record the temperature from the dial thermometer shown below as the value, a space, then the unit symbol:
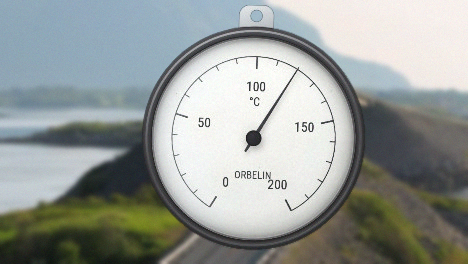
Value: 120 °C
